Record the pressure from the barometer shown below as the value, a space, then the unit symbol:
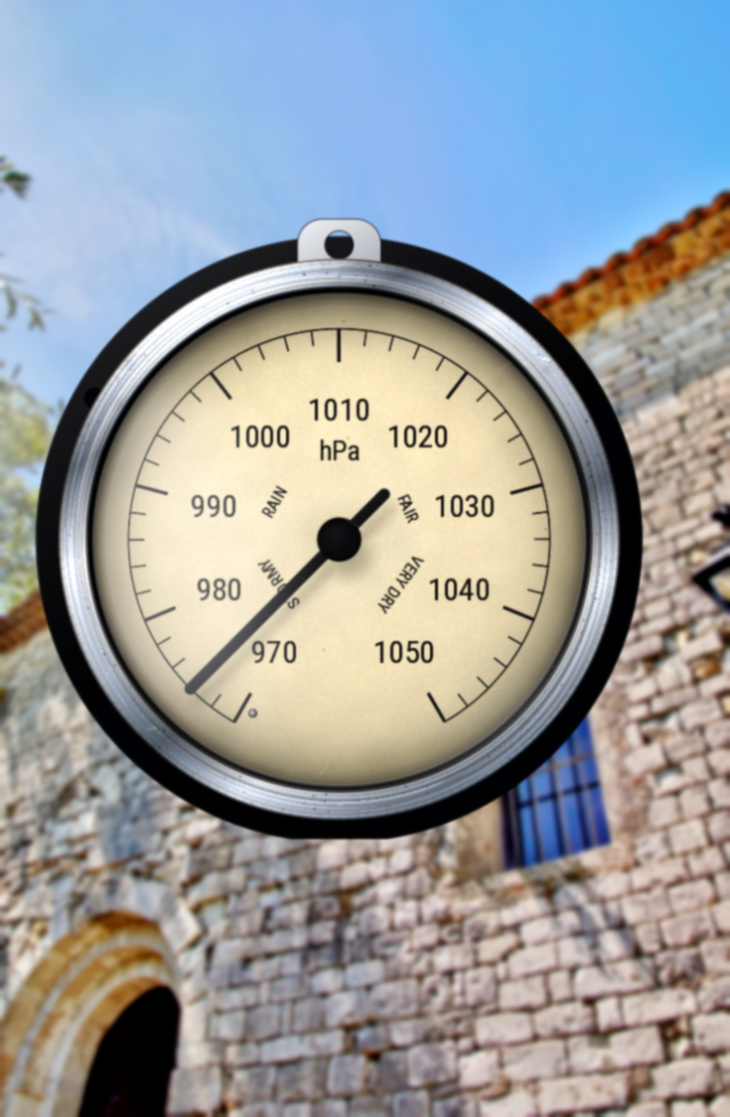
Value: 974 hPa
